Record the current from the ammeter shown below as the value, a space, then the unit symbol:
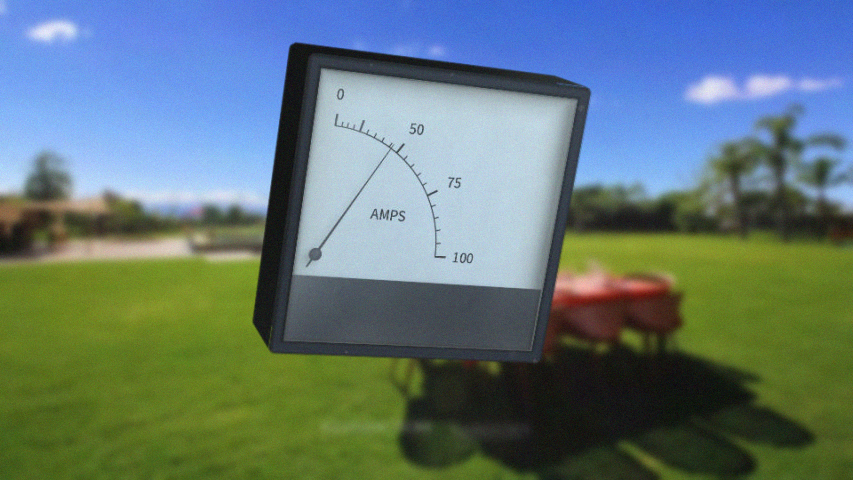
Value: 45 A
